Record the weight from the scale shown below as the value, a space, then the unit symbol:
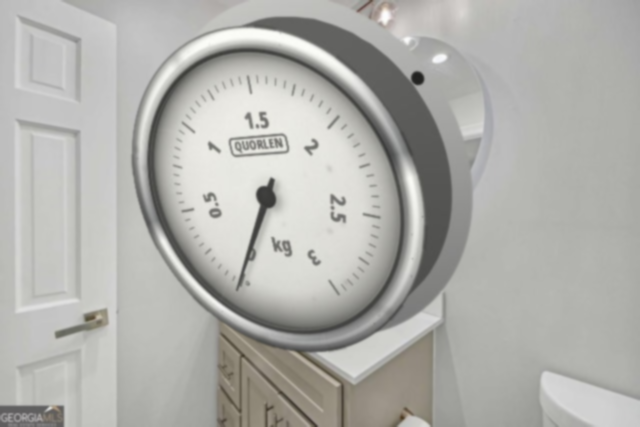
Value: 0 kg
